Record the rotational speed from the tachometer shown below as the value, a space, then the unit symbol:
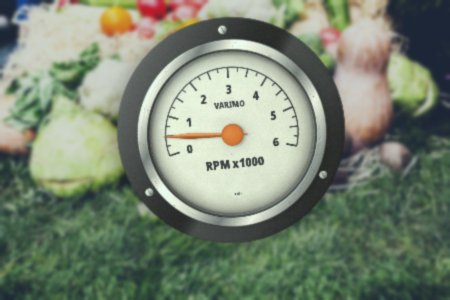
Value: 500 rpm
